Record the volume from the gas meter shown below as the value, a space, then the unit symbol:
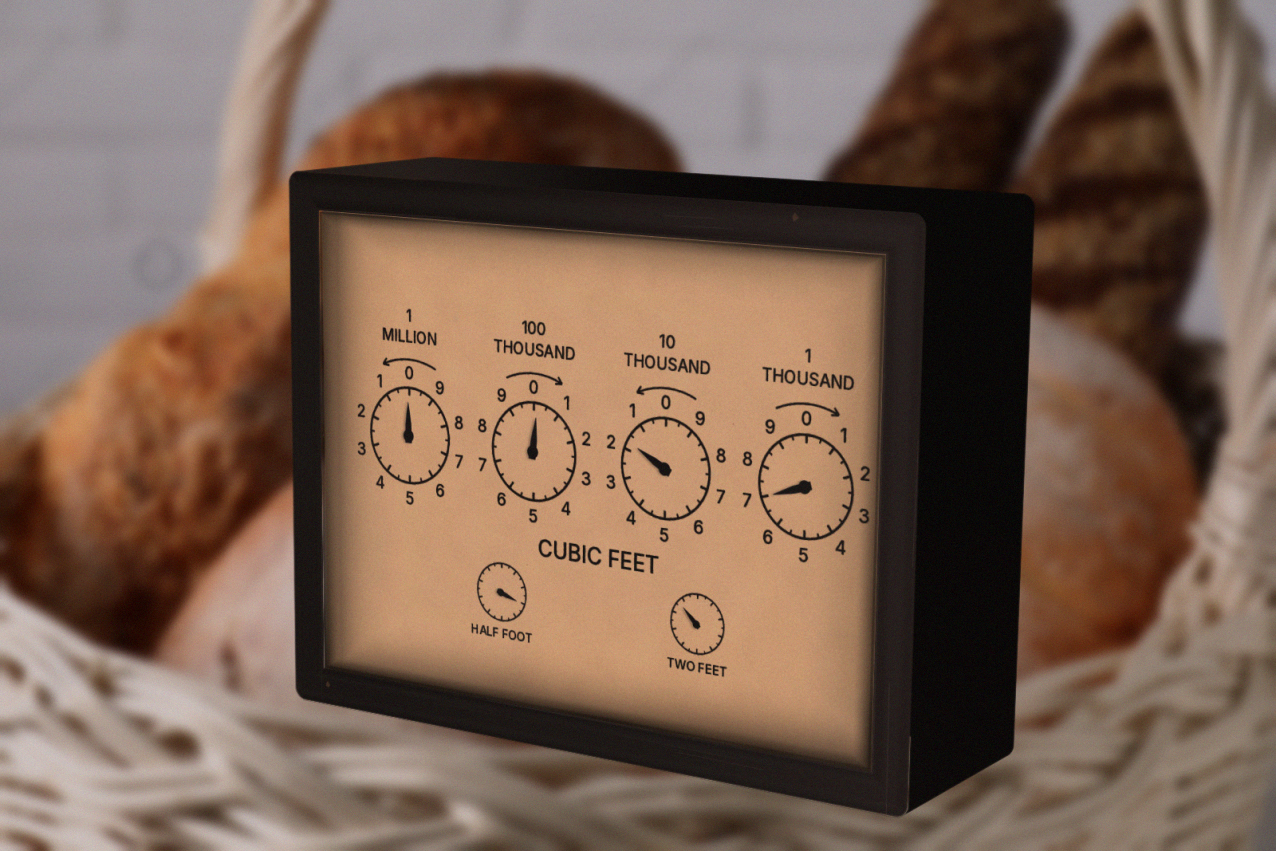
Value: 1700 ft³
